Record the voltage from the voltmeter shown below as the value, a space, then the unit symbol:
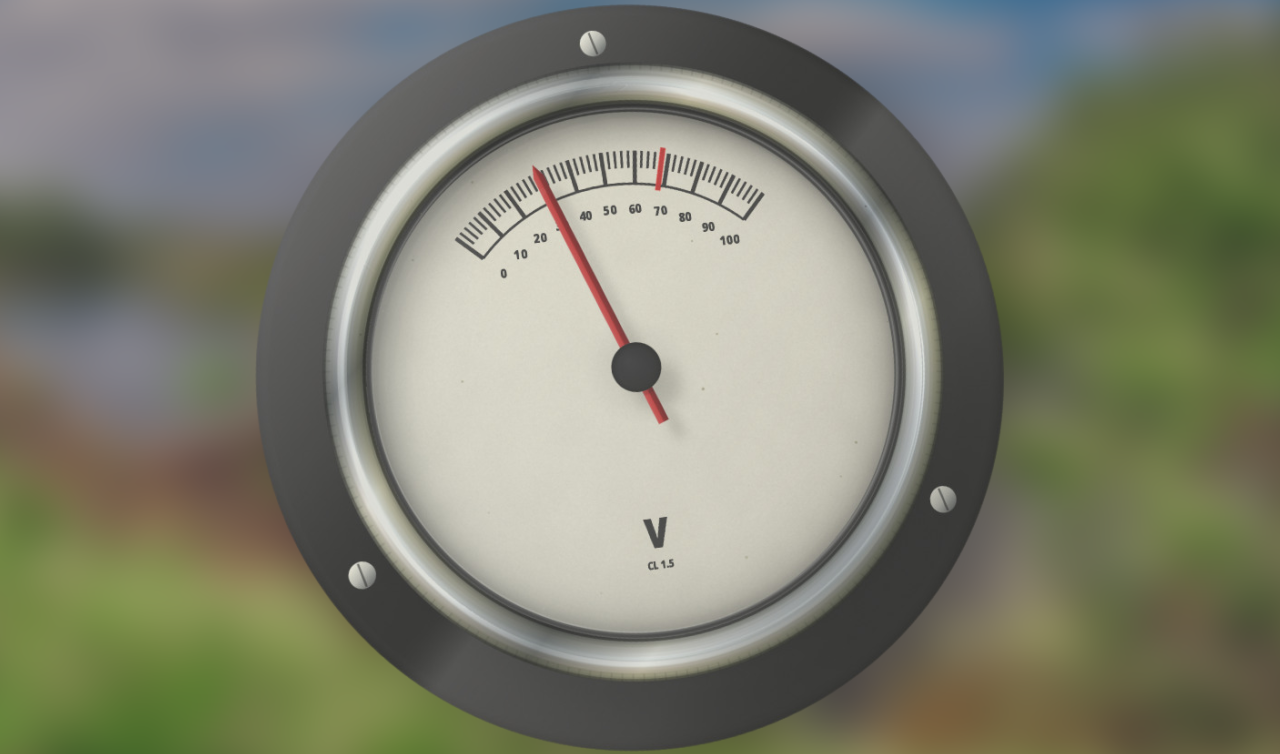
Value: 30 V
